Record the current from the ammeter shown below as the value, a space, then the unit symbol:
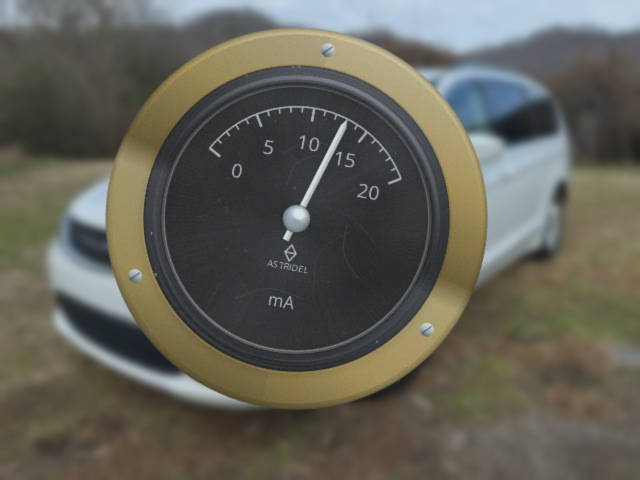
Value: 13 mA
